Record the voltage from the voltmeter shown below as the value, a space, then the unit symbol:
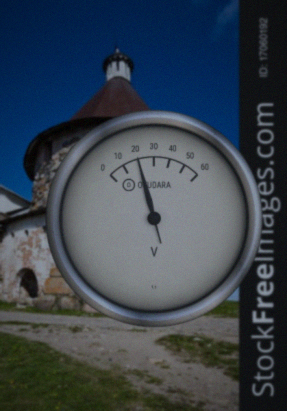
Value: 20 V
